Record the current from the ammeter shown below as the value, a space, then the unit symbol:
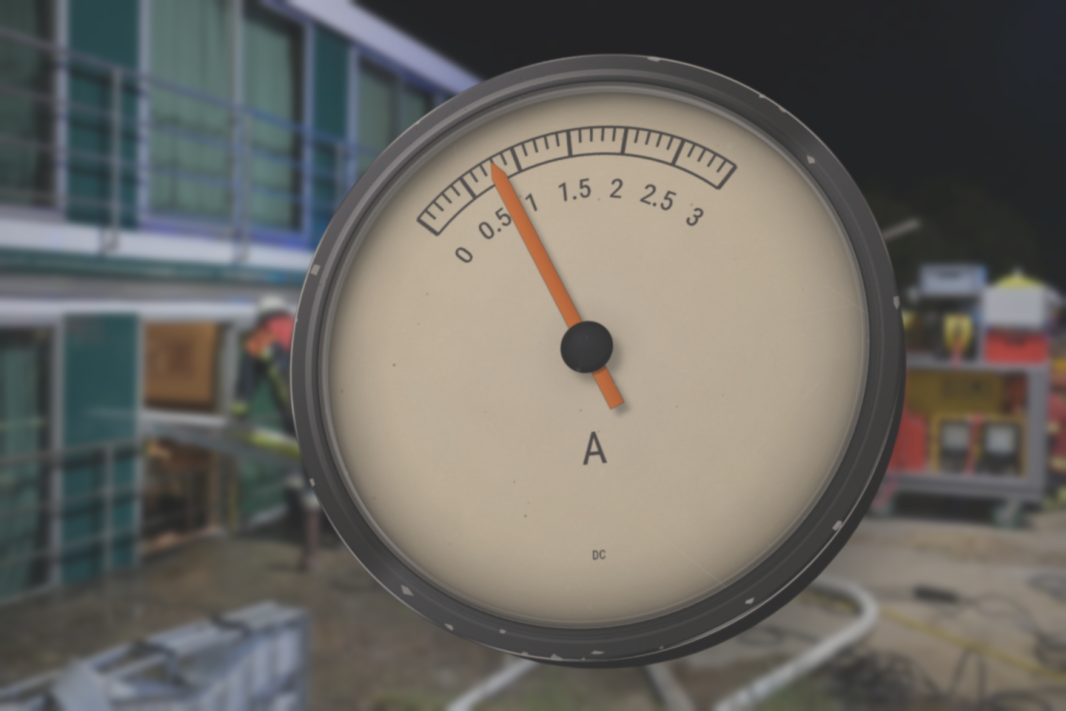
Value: 0.8 A
